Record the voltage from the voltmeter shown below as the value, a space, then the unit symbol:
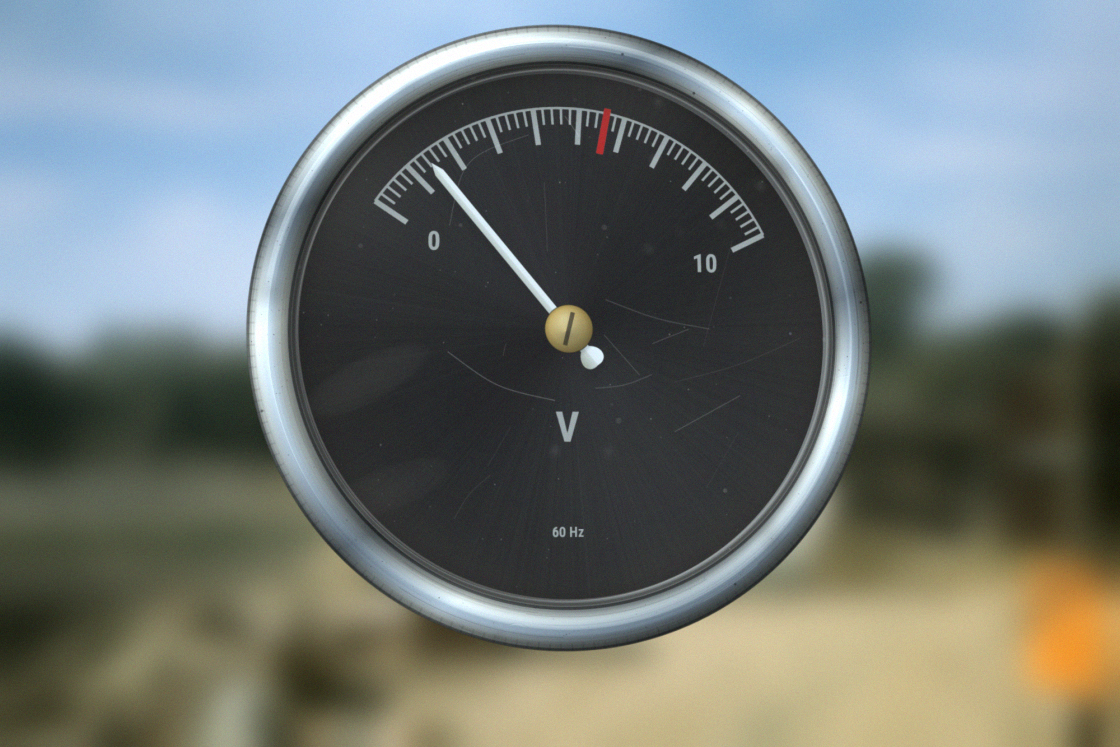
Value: 1.4 V
